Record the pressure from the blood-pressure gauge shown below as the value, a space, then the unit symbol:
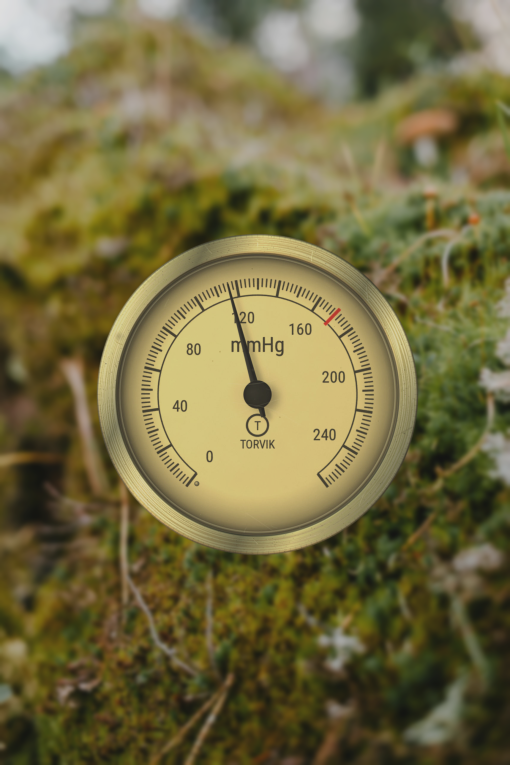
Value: 116 mmHg
